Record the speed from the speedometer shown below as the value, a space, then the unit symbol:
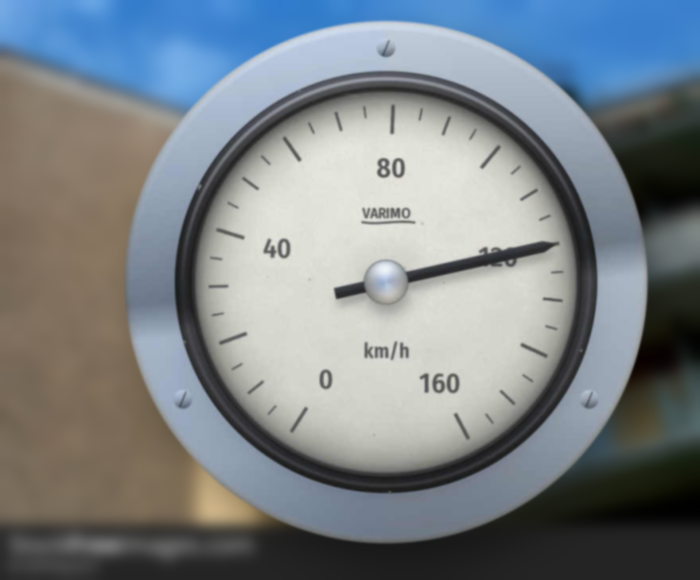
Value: 120 km/h
